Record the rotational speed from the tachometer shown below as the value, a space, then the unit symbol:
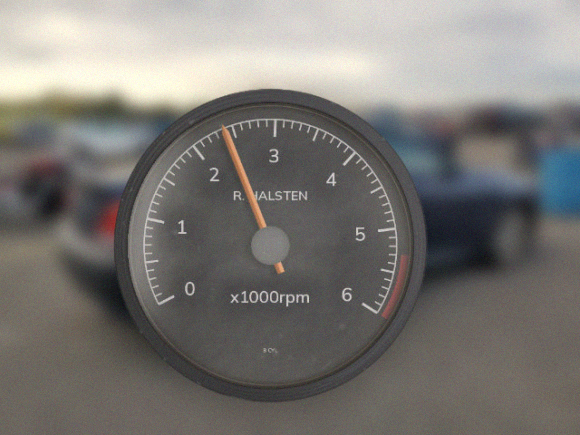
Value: 2400 rpm
